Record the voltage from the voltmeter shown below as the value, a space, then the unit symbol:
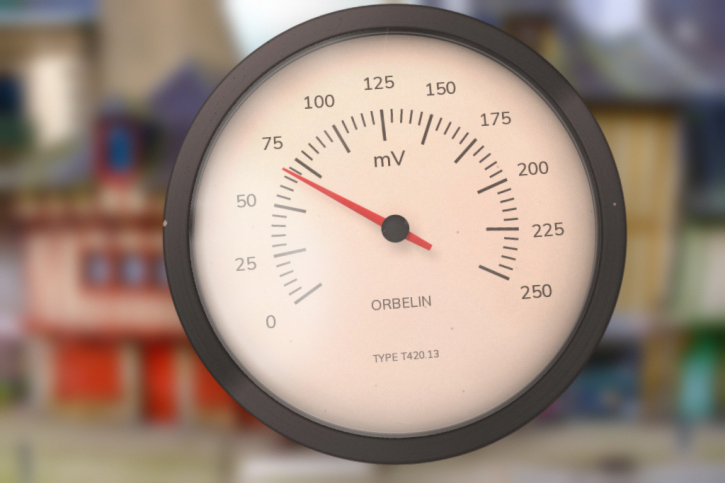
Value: 67.5 mV
